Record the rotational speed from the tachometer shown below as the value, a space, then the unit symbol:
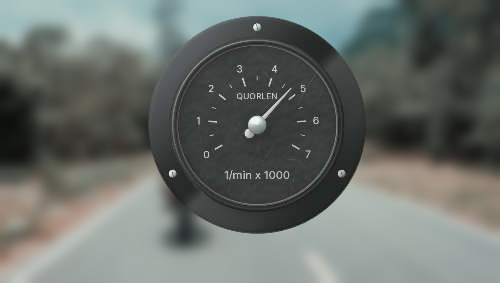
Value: 4750 rpm
